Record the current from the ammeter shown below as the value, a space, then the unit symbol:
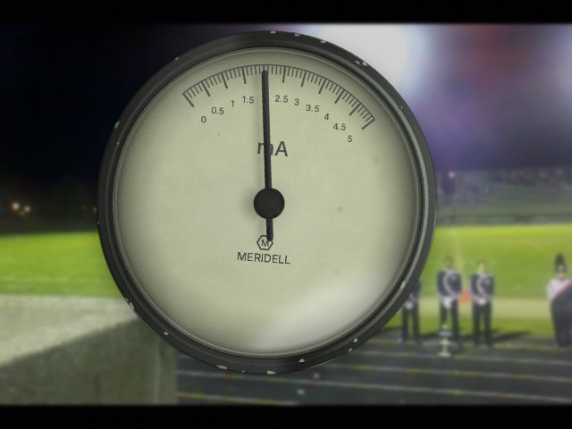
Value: 2 mA
